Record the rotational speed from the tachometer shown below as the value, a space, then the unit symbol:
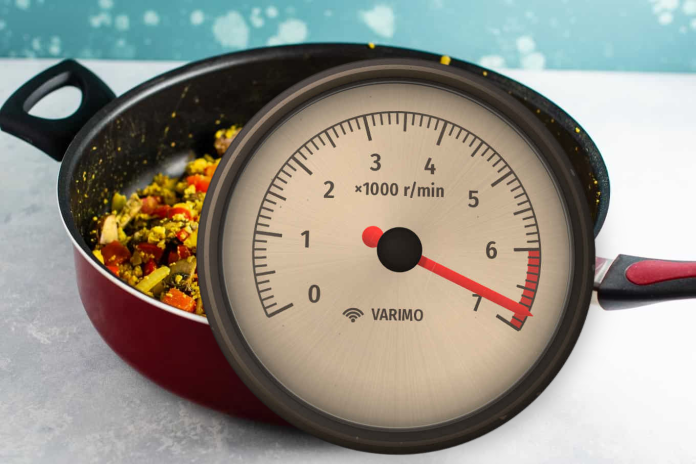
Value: 6800 rpm
